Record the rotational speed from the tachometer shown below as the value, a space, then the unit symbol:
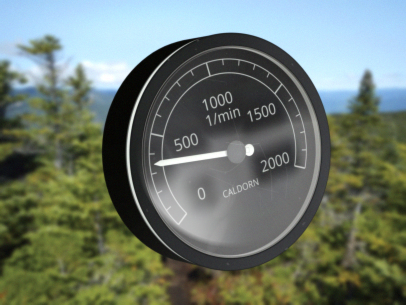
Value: 350 rpm
